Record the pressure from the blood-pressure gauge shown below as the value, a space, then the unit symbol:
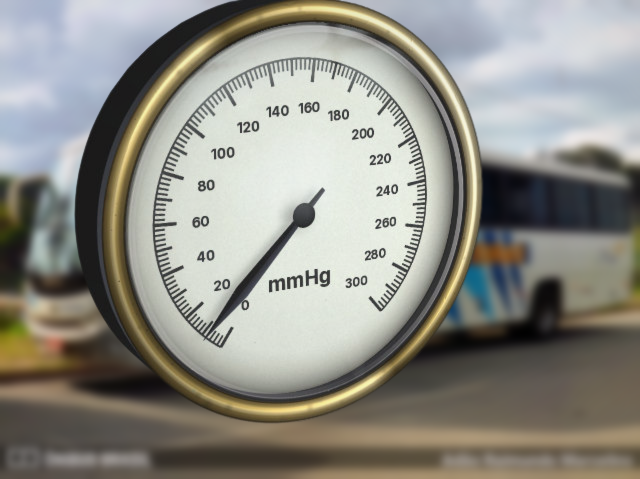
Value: 10 mmHg
